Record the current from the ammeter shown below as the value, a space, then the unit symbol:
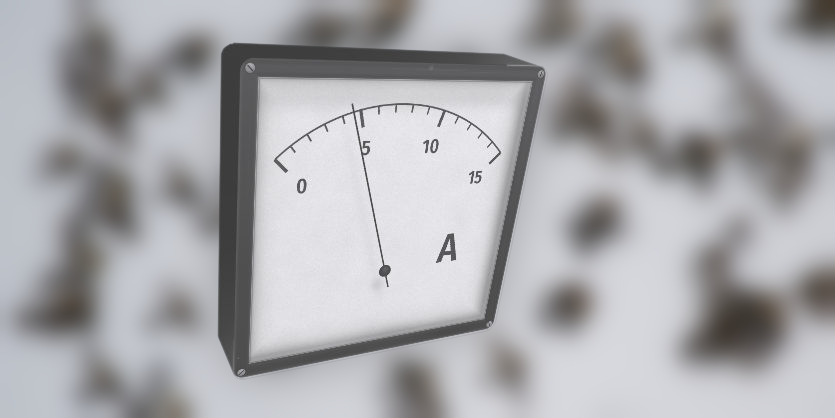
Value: 4.5 A
